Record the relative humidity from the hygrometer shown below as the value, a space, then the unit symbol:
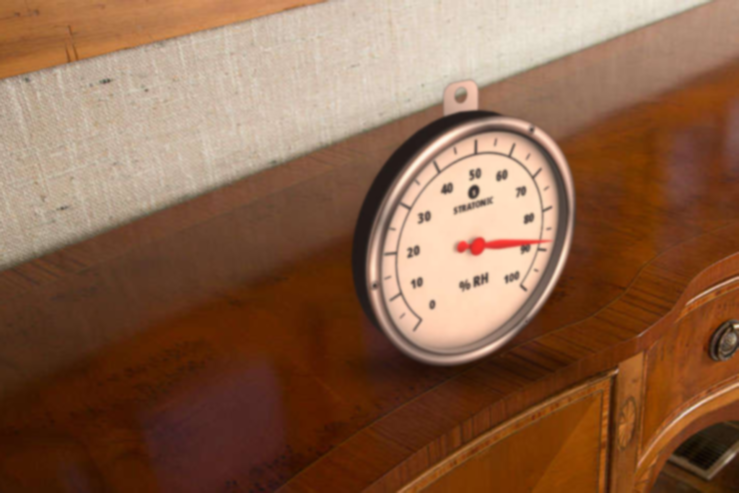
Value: 87.5 %
